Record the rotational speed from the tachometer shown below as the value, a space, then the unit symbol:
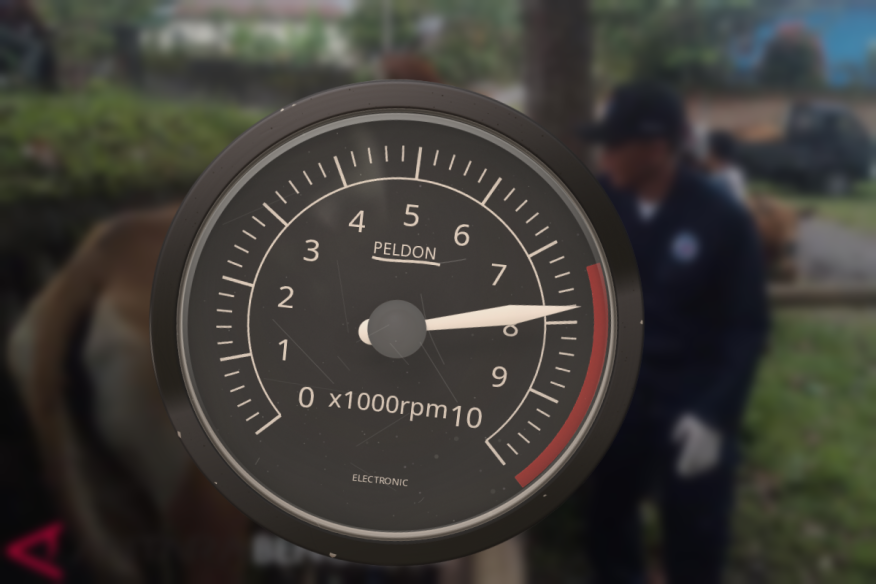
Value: 7800 rpm
